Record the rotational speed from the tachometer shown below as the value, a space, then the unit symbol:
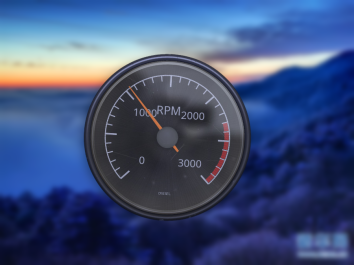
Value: 1050 rpm
